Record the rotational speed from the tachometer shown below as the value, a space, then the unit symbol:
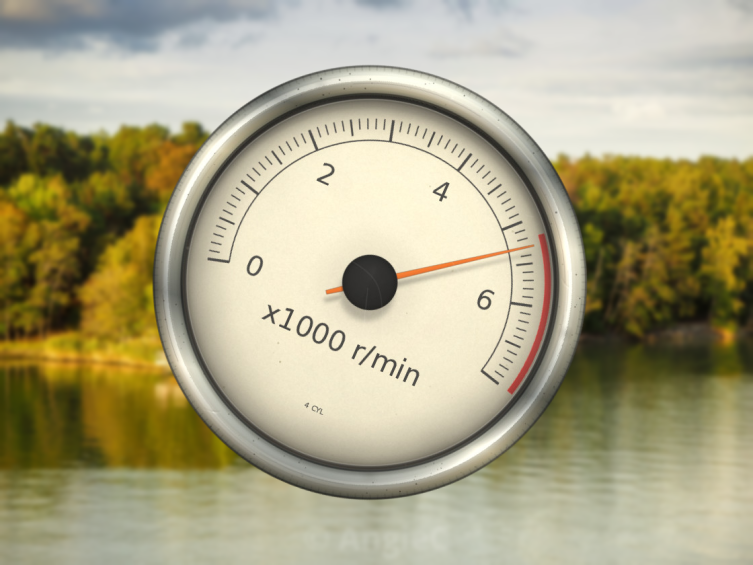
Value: 5300 rpm
